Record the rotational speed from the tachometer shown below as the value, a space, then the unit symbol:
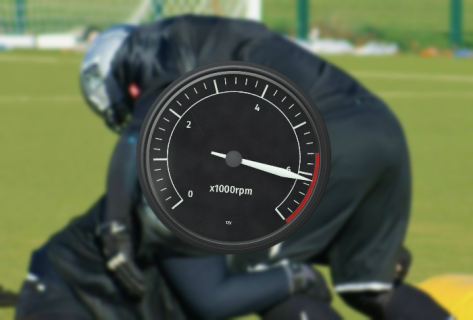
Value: 6100 rpm
